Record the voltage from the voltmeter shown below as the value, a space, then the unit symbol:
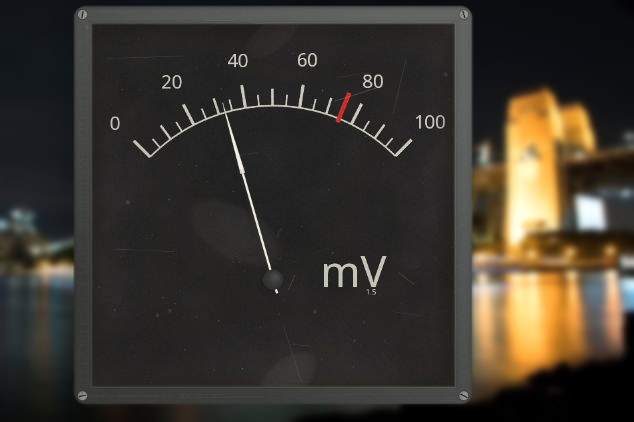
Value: 32.5 mV
